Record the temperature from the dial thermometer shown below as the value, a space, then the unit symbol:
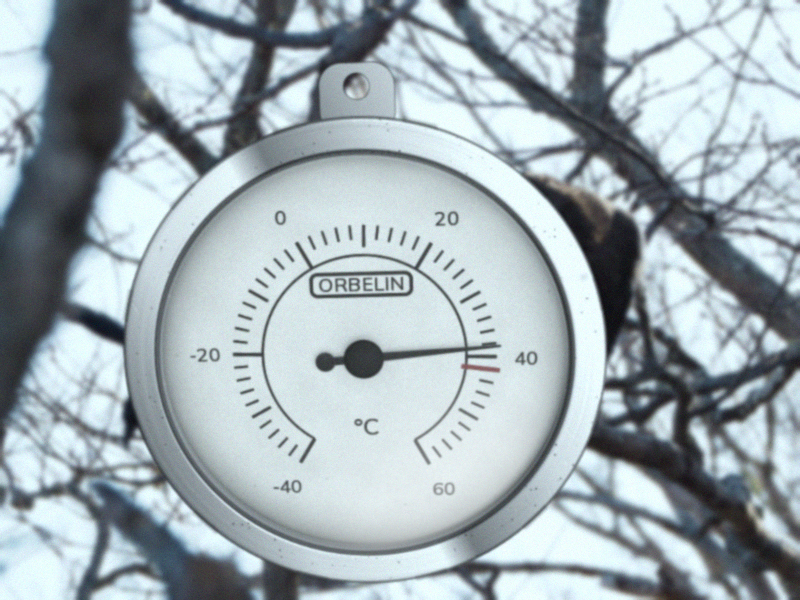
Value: 38 °C
